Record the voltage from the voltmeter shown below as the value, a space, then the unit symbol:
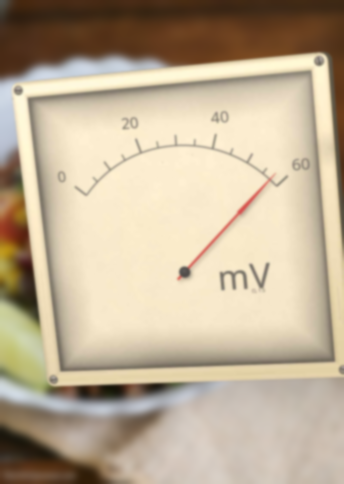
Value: 57.5 mV
